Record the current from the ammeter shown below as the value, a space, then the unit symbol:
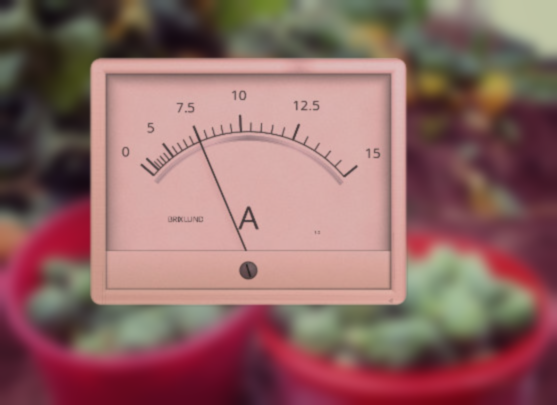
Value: 7.5 A
